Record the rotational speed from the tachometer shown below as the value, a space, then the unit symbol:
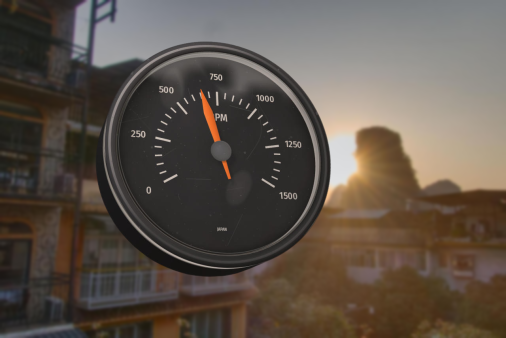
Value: 650 rpm
